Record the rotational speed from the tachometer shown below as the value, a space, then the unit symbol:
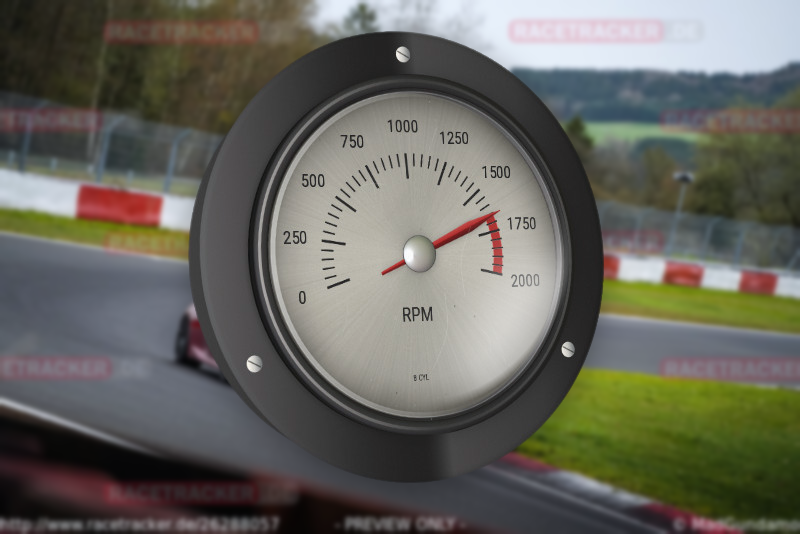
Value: 1650 rpm
